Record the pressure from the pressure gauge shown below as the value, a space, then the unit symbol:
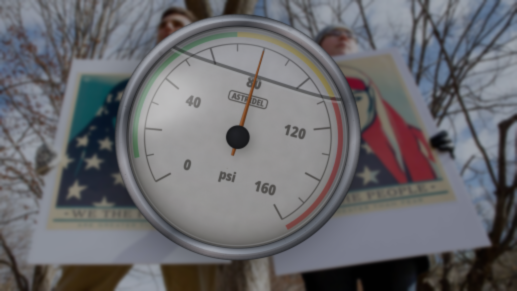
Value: 80 psi
